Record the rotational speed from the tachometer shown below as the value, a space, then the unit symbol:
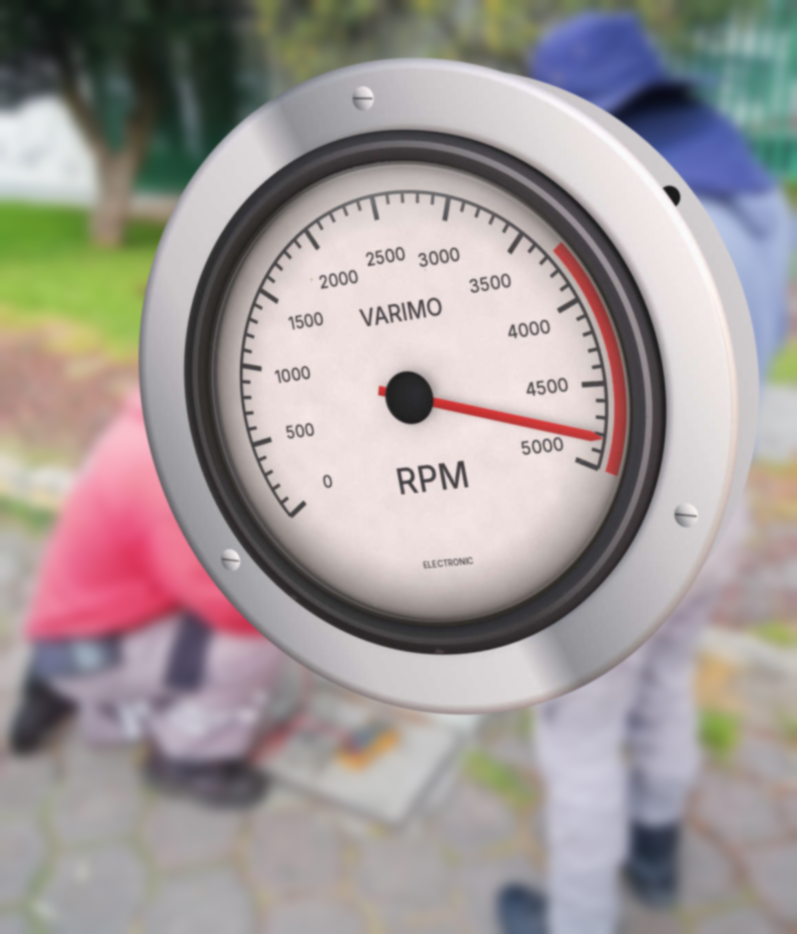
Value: 4800 rpm
